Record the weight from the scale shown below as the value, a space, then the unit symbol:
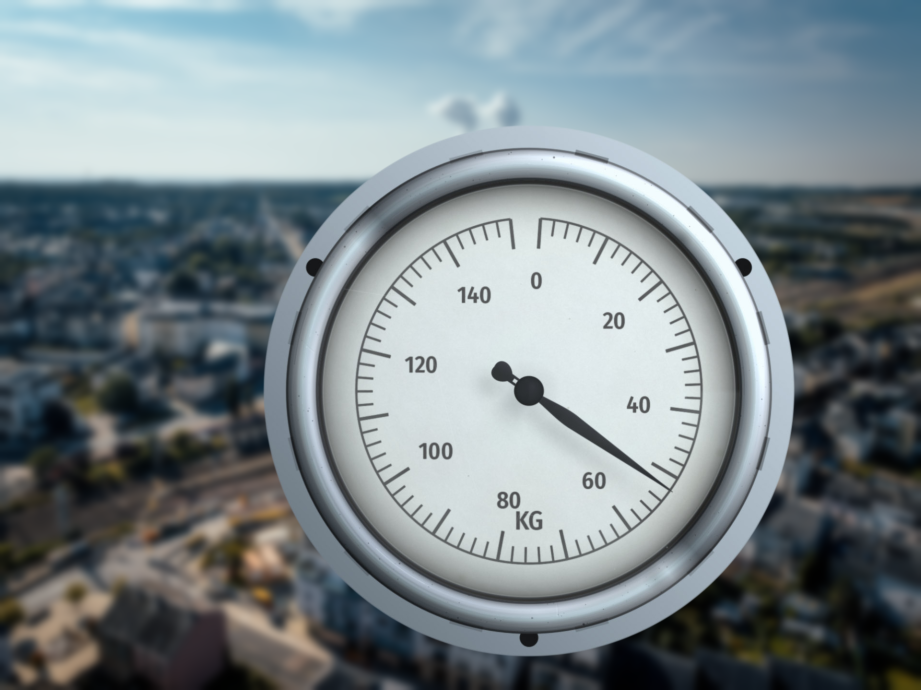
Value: 52 kg
